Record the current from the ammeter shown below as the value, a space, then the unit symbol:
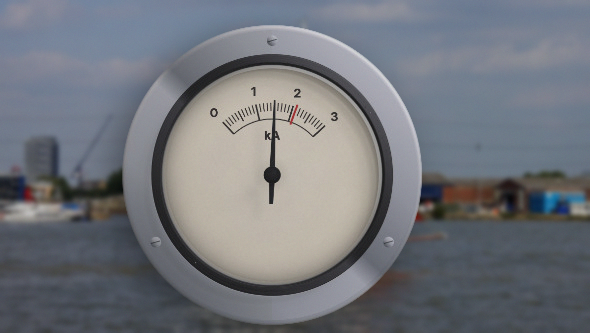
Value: 1.5 kA
